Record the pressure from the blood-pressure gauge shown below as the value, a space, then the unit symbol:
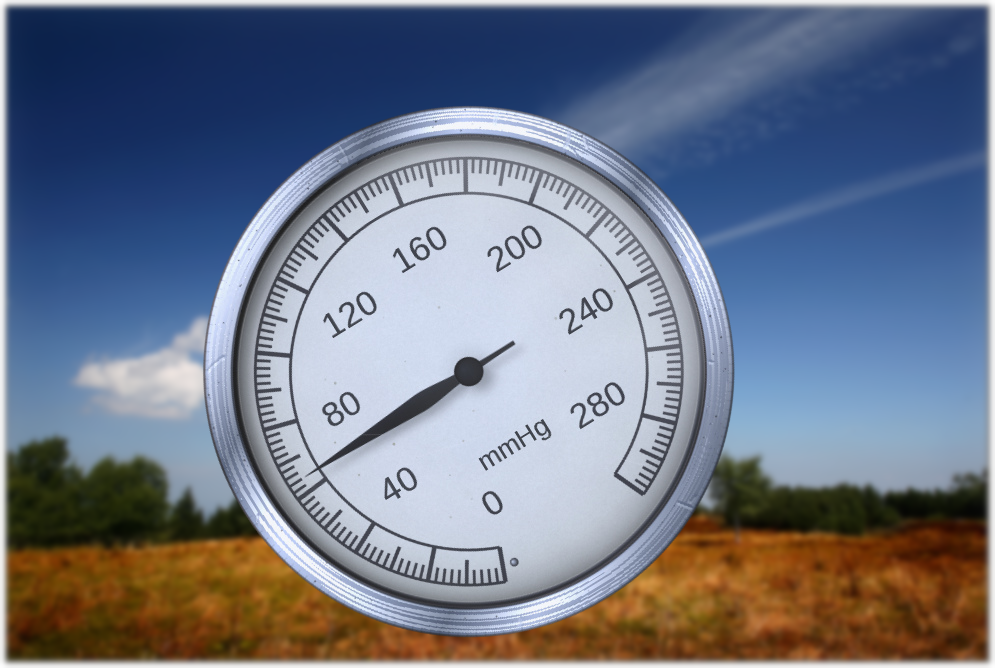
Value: 64 mmHg
